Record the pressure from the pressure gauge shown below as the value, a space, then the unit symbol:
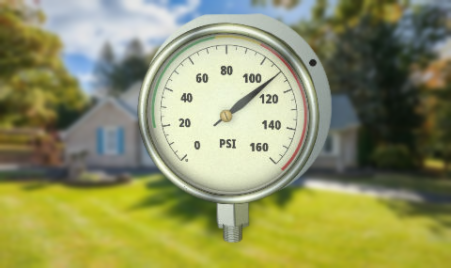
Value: 110 psi
